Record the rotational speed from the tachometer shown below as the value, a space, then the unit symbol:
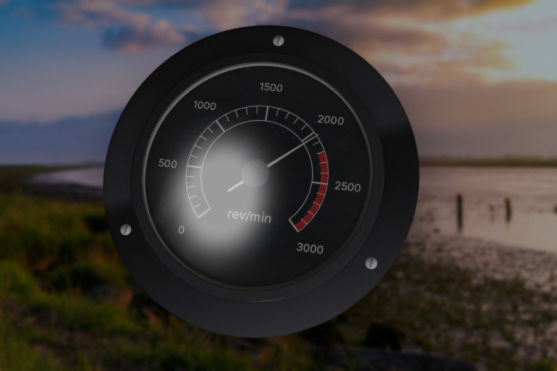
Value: 2050 rpm
